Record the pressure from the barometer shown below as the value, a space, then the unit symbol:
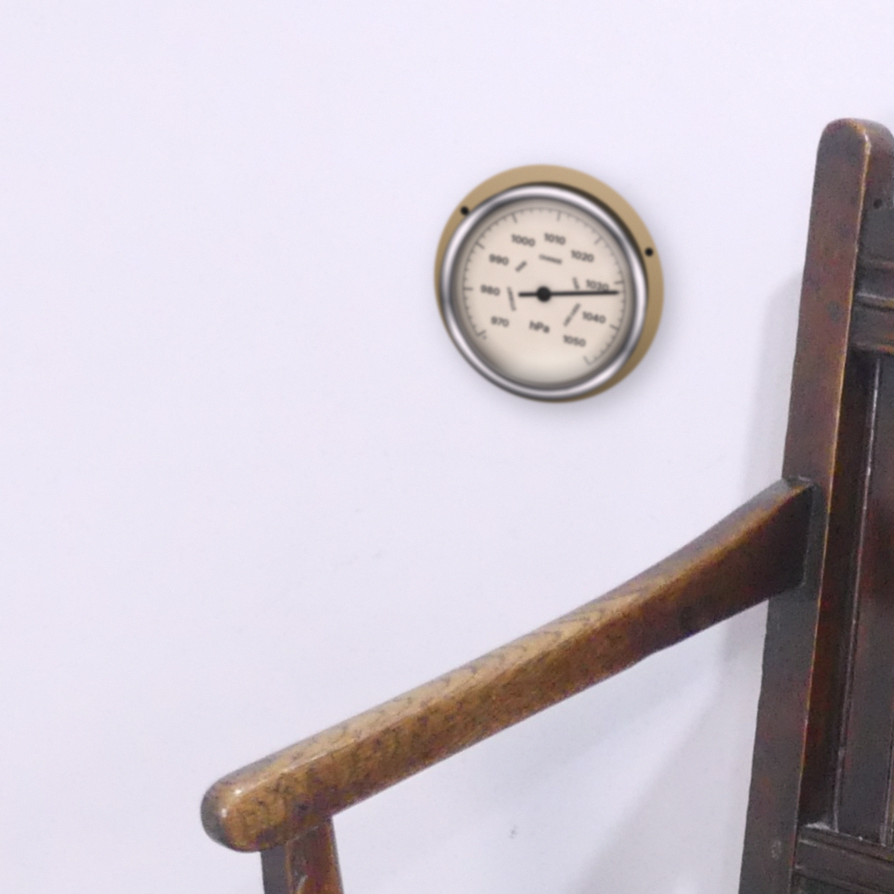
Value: 1032 hPa
